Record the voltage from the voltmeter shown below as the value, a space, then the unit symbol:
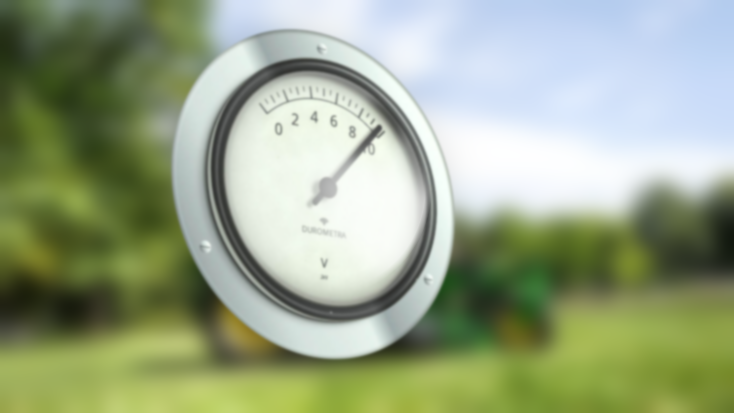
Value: 9.5 V
